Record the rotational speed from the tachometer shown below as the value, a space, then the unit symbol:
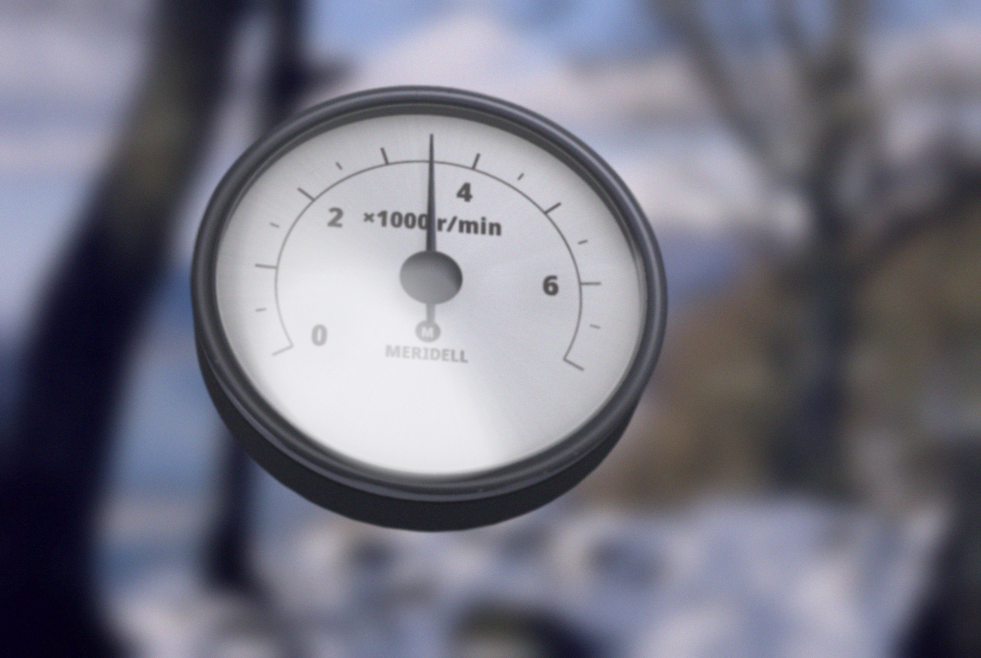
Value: 3500 rpm
